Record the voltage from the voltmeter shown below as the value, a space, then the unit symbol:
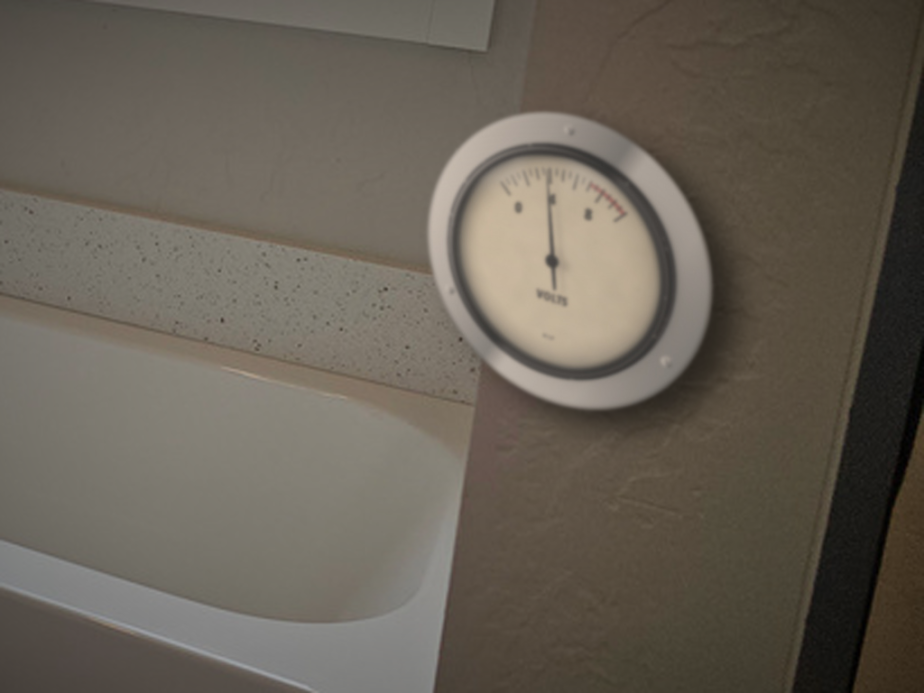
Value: 4 V
